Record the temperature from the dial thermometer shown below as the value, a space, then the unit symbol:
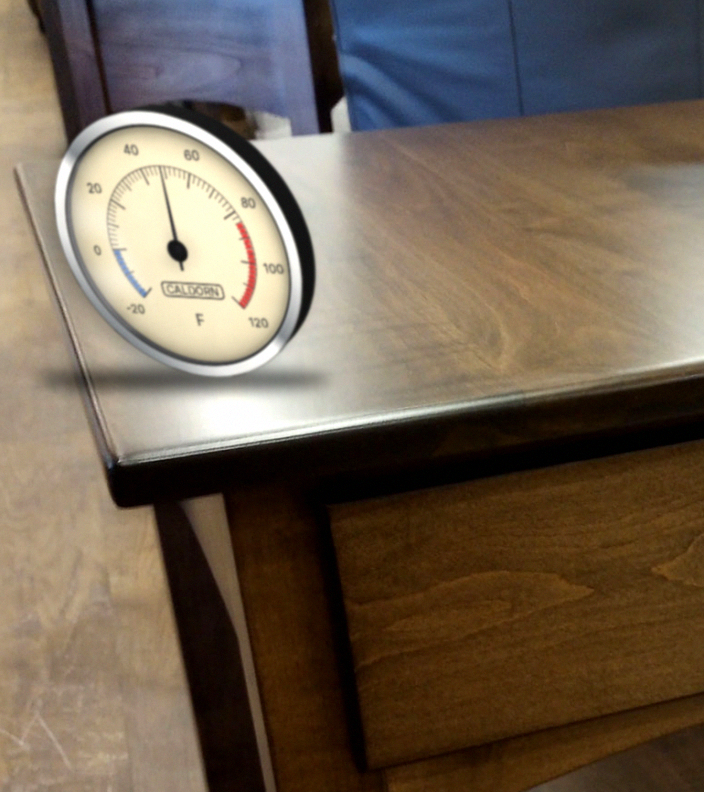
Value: 50 °F
